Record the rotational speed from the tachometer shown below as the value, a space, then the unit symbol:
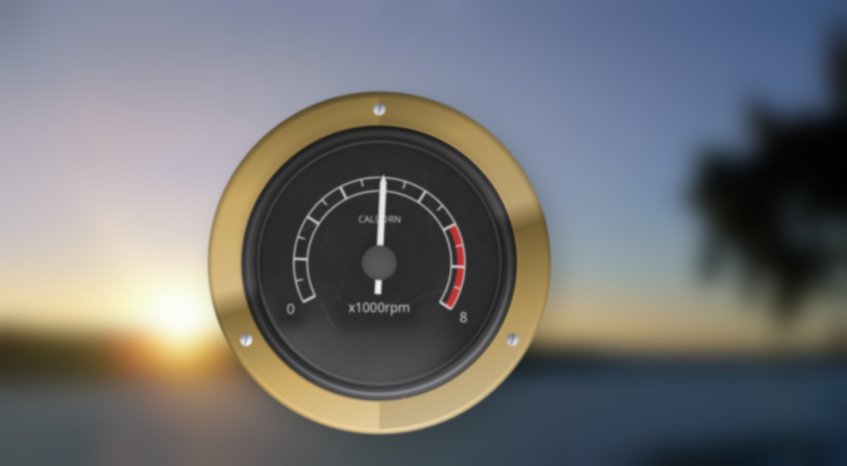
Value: 4000 rpm
